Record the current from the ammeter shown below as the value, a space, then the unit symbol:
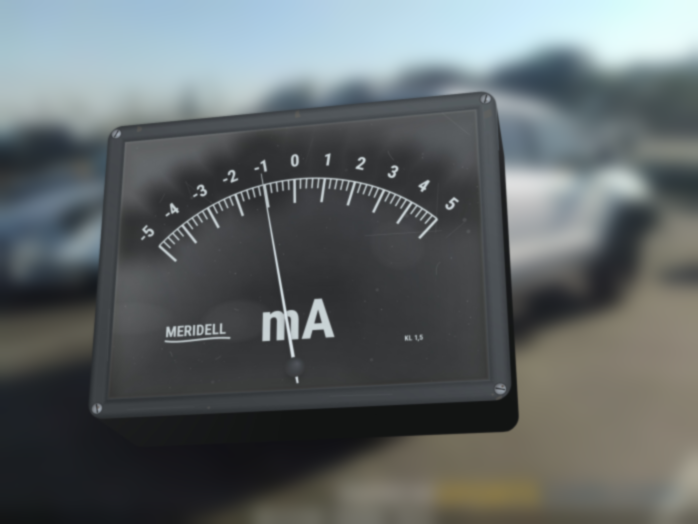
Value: -1 mA
